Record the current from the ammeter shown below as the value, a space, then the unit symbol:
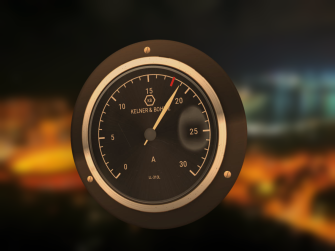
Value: 19 A
